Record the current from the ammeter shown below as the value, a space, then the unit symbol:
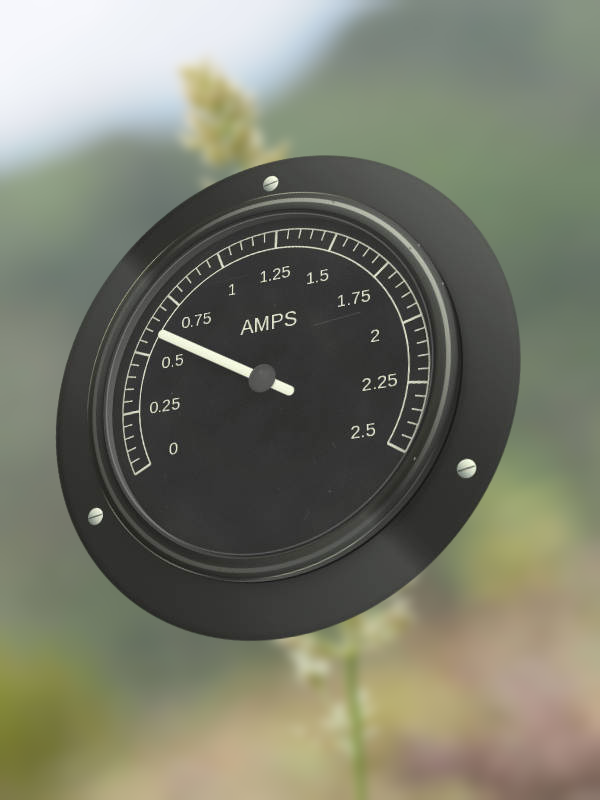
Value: 0.6 A
